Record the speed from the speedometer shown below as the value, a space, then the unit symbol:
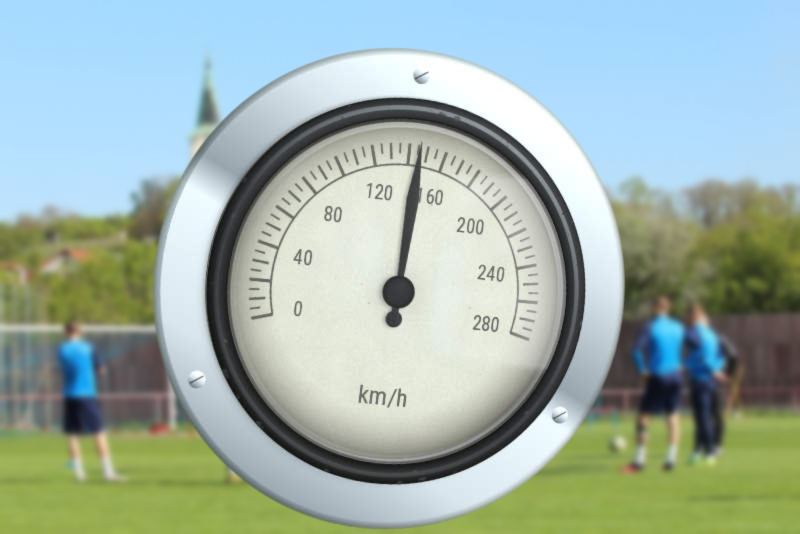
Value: 145 km/h
